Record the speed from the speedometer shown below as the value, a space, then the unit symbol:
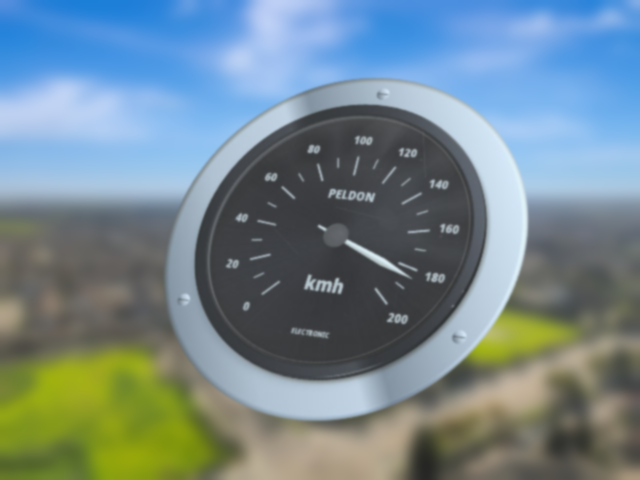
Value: 185 km/h
